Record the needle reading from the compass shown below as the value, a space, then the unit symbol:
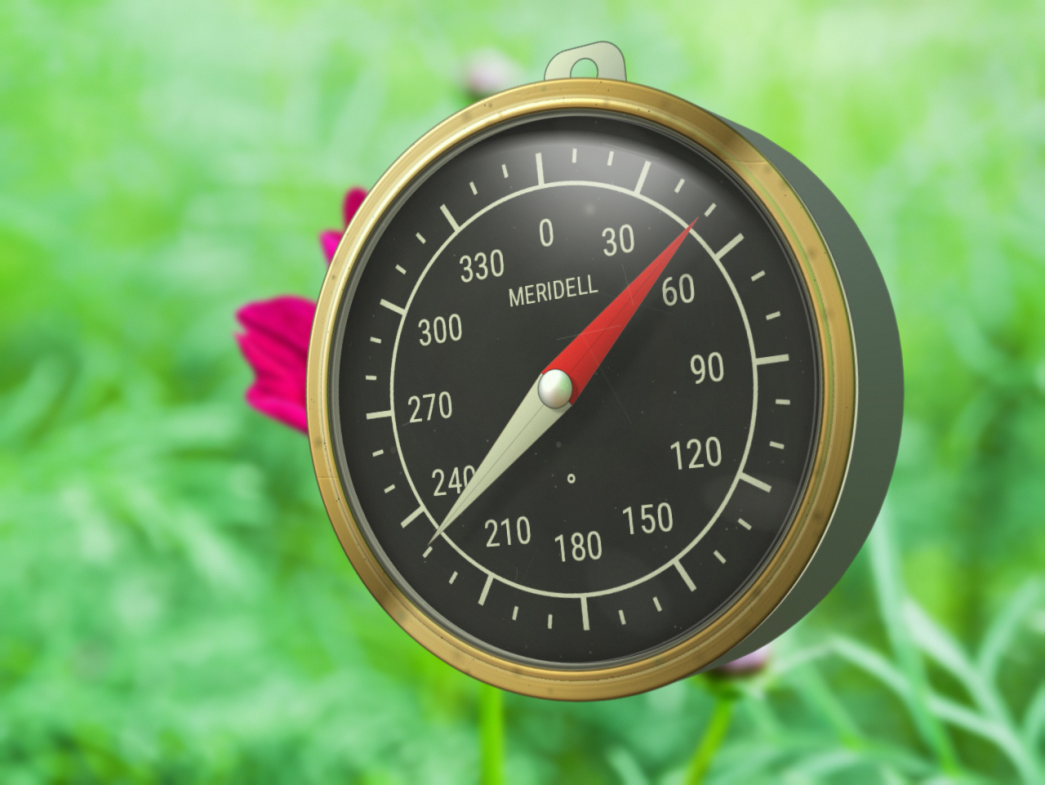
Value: 50 °
